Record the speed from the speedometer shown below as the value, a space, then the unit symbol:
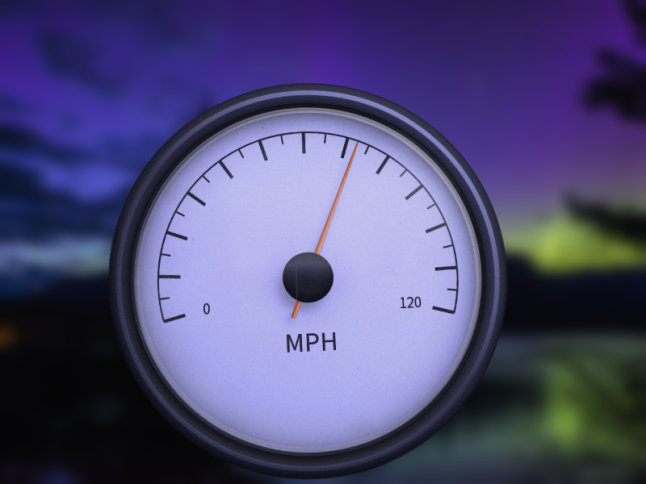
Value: 72.5 mph
